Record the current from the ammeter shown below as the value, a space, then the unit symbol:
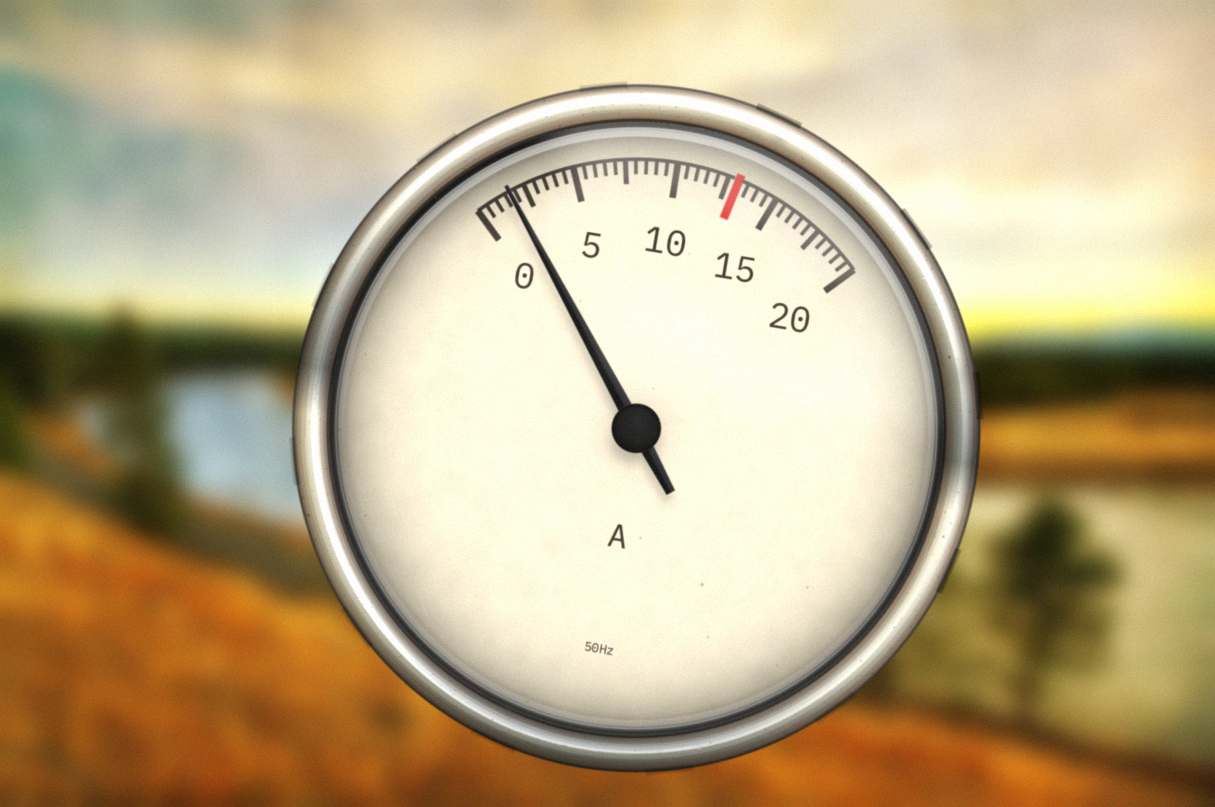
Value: 1.75 A
